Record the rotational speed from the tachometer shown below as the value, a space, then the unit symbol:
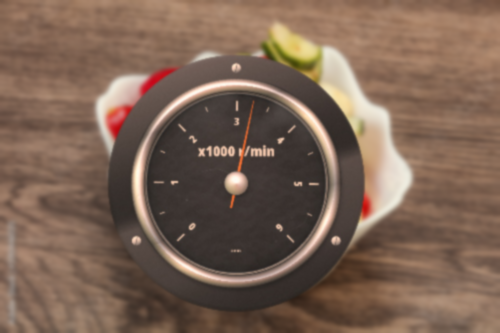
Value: 3250 rpm
